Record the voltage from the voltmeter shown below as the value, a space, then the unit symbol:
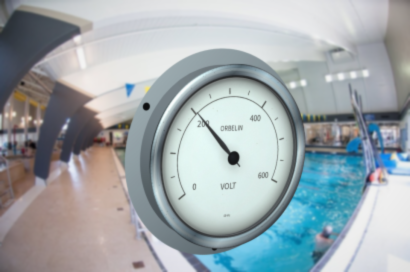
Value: 200 V
